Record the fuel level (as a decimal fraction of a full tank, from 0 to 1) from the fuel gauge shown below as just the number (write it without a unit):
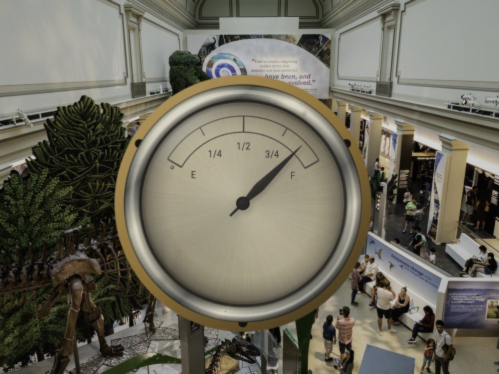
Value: 0.875
